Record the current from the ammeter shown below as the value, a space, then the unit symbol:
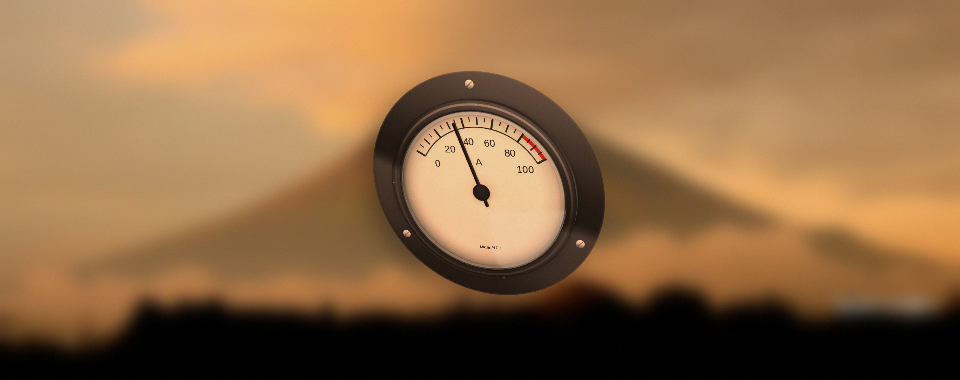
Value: 35 A
